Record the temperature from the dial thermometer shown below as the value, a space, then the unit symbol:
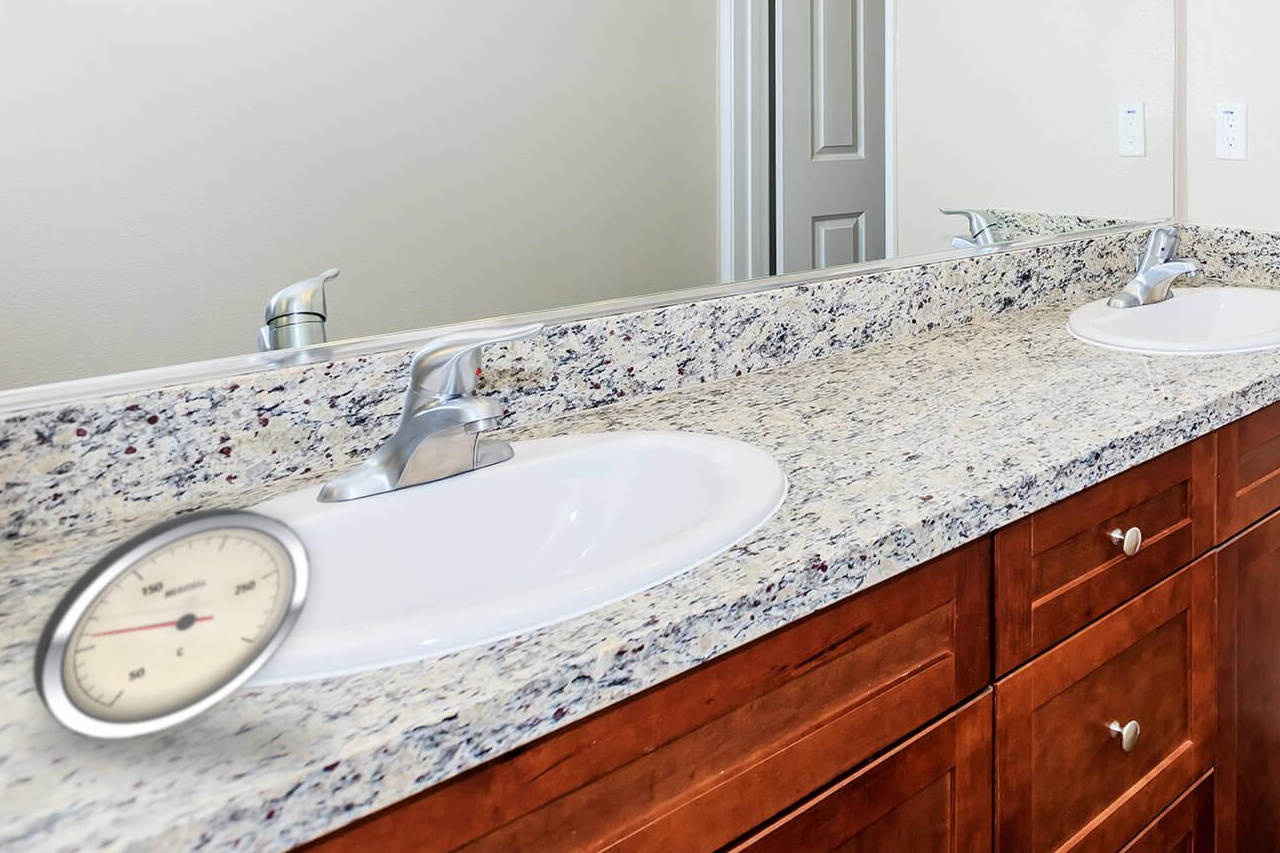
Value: 110 °C
